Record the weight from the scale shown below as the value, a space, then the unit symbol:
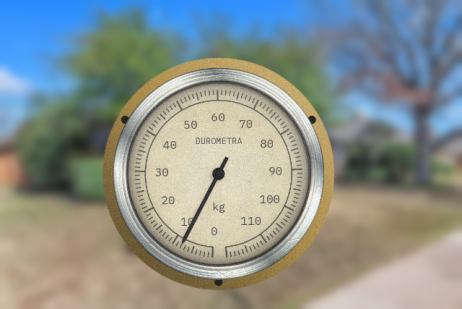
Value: 8 kg
